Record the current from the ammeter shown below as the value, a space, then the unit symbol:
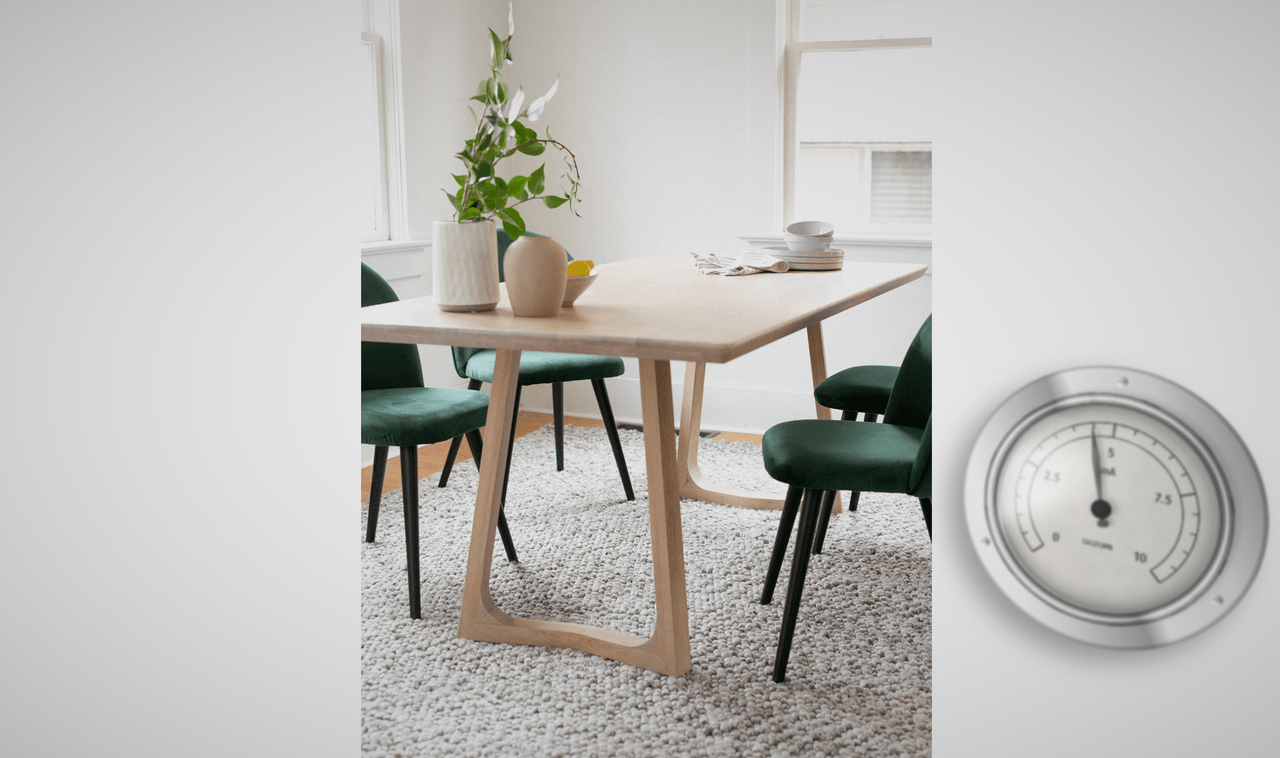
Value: 4.5 mA
